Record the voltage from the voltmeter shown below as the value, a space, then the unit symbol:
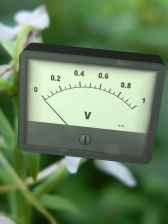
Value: 0 V
